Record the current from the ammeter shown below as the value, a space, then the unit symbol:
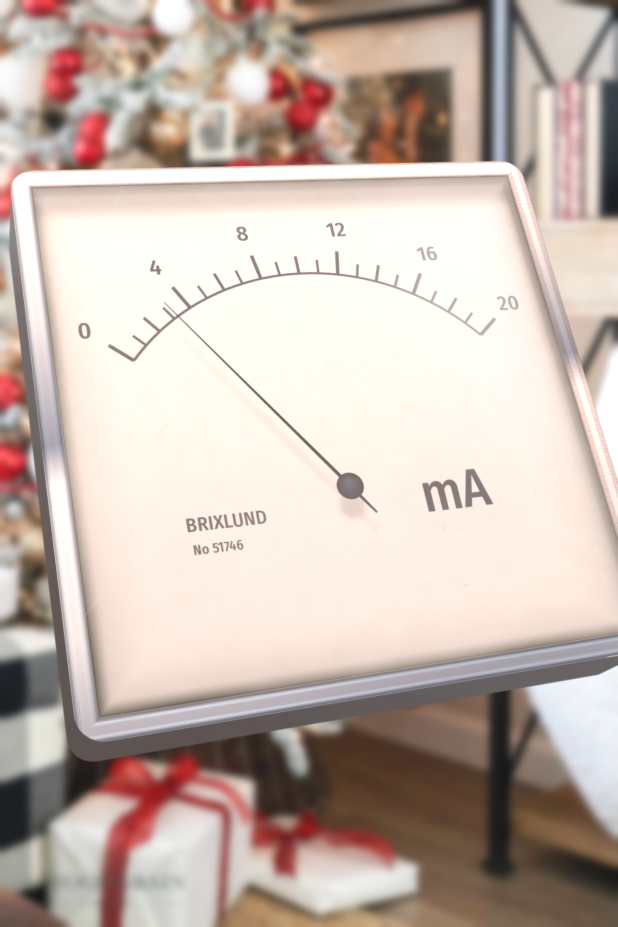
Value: 3 mA
